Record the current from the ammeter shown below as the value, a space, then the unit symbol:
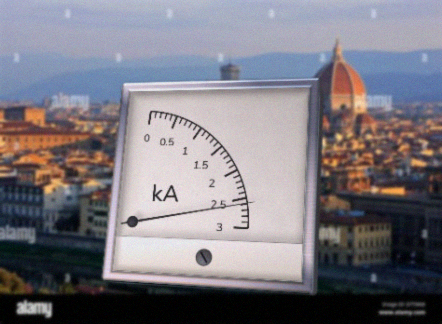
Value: 2.6 kA
